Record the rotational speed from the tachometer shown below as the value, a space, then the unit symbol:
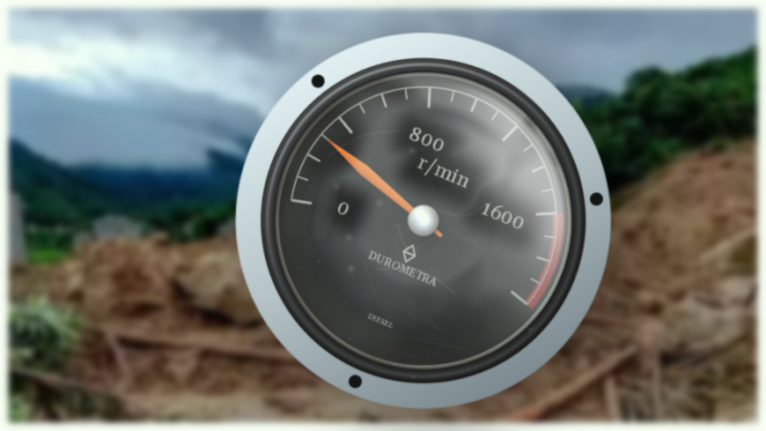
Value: 300 rpm
